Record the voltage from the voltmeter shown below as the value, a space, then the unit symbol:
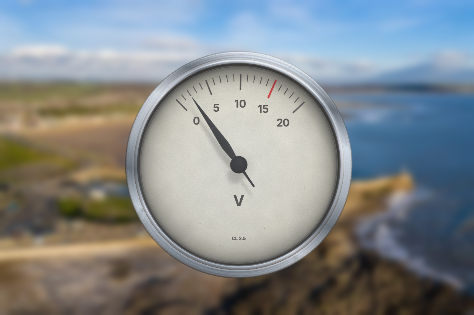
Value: 2 V
